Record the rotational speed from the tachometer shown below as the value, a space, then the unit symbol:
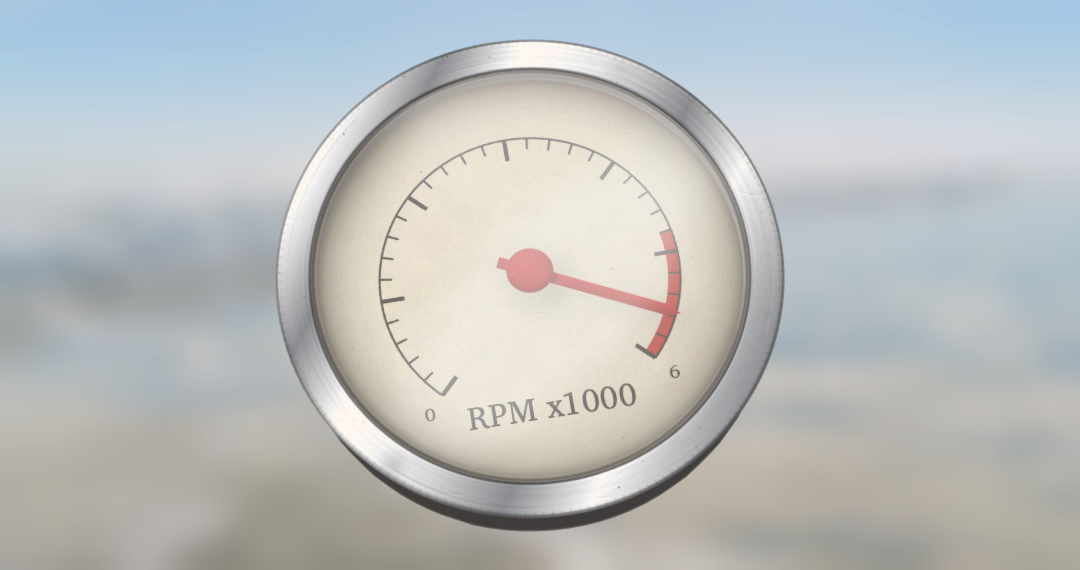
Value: 5600 rpm
